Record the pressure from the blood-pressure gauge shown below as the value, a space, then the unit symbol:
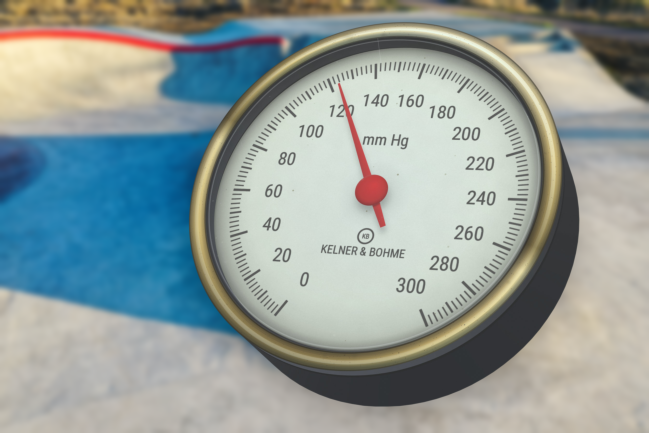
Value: 124 mmHg
